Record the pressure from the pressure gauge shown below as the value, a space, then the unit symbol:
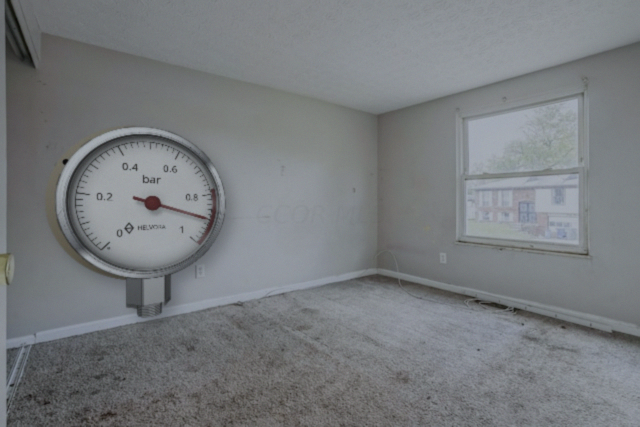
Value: 0.9 bar
